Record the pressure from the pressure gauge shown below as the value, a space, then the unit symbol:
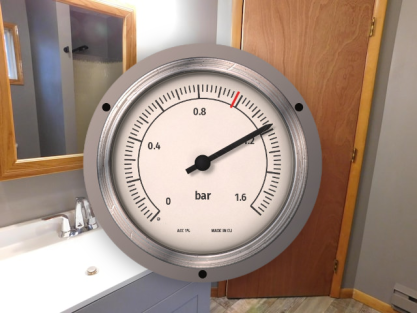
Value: 1.18 bar
